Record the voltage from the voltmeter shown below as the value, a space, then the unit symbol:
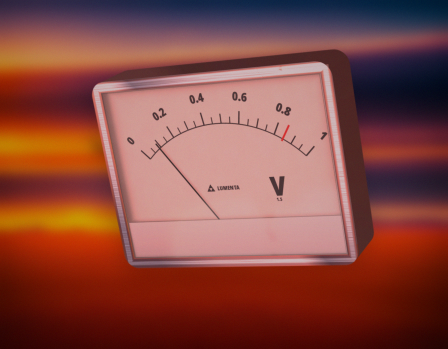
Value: 0.1 V
